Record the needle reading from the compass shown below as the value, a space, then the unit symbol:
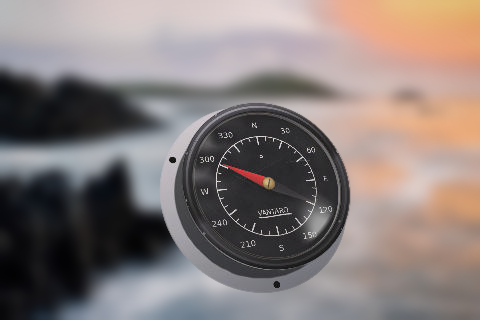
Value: 300 °
